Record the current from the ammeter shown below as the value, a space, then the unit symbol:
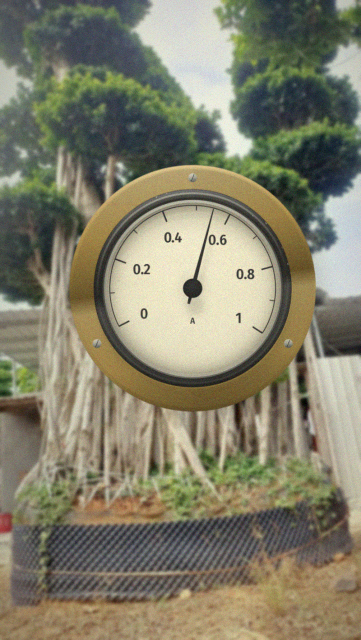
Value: 0.55 A
